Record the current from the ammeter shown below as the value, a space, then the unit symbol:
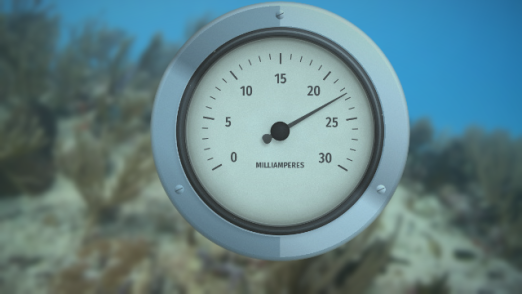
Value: 22.5 mA
